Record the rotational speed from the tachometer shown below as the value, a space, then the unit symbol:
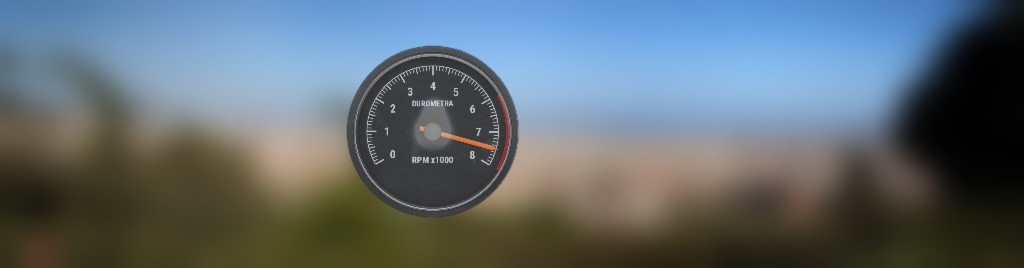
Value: 7500 rpm
